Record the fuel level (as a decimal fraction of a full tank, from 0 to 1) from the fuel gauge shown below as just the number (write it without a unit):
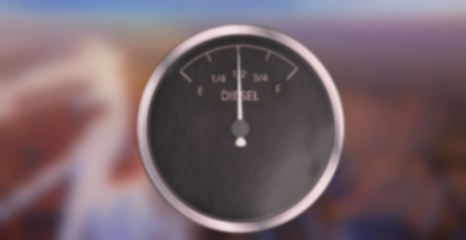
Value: 0.5
